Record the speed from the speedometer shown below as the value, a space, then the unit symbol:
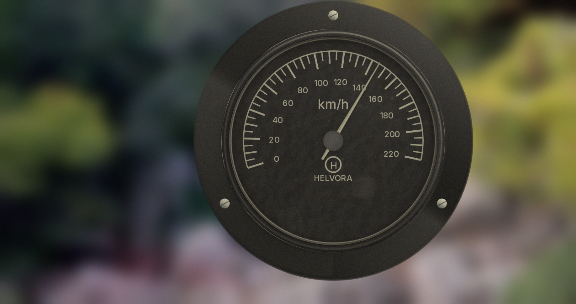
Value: 145 km/h
